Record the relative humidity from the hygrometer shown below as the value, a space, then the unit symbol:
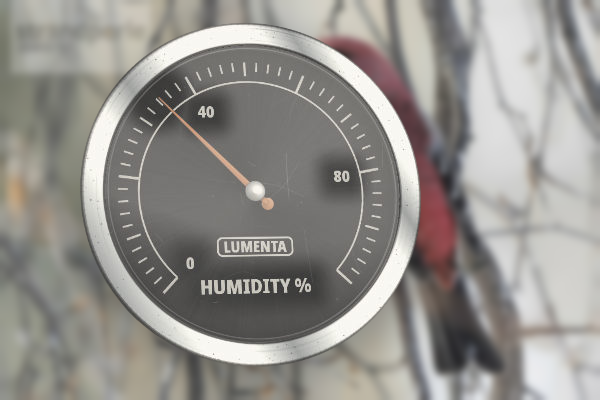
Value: 34 %
